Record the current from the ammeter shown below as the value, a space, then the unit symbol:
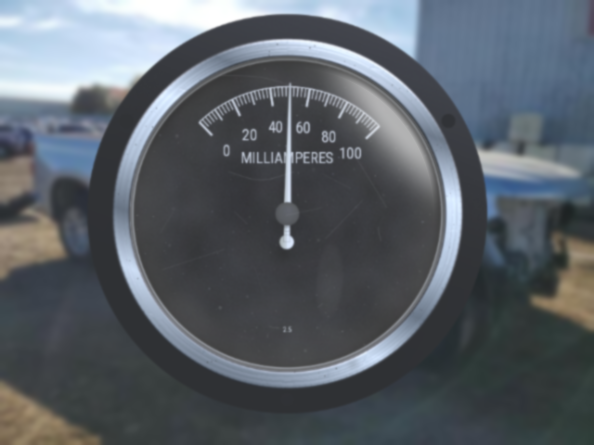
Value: 50 mA
